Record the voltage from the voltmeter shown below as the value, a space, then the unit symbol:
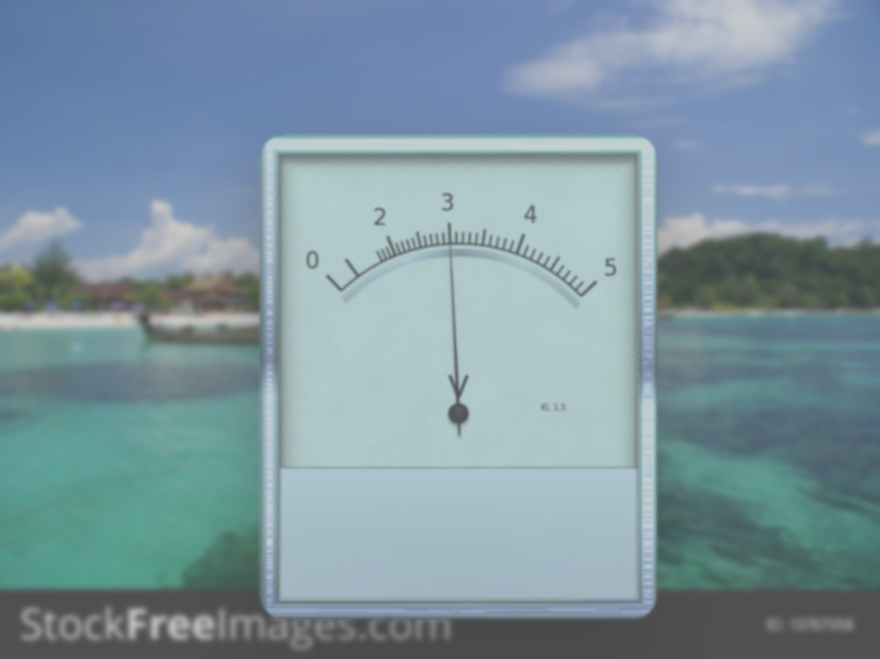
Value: 3 V
